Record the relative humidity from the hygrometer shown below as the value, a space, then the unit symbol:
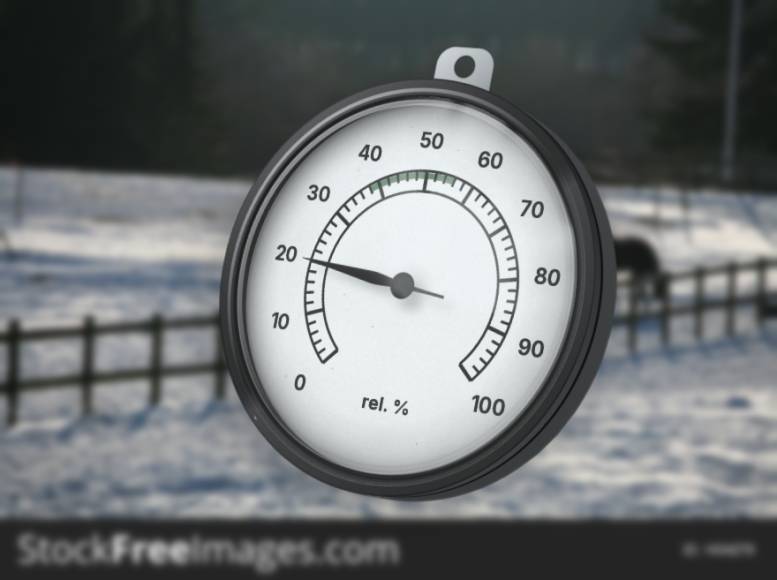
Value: 20 %
